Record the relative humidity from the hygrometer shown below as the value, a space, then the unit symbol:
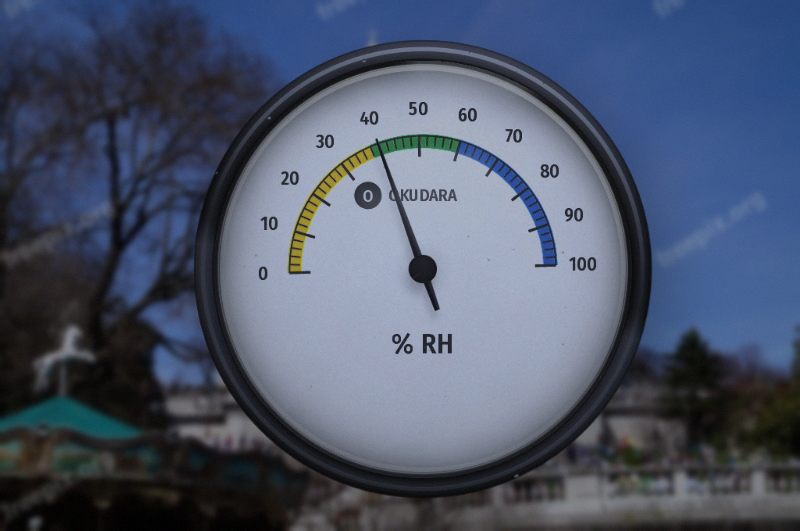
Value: 40 %
